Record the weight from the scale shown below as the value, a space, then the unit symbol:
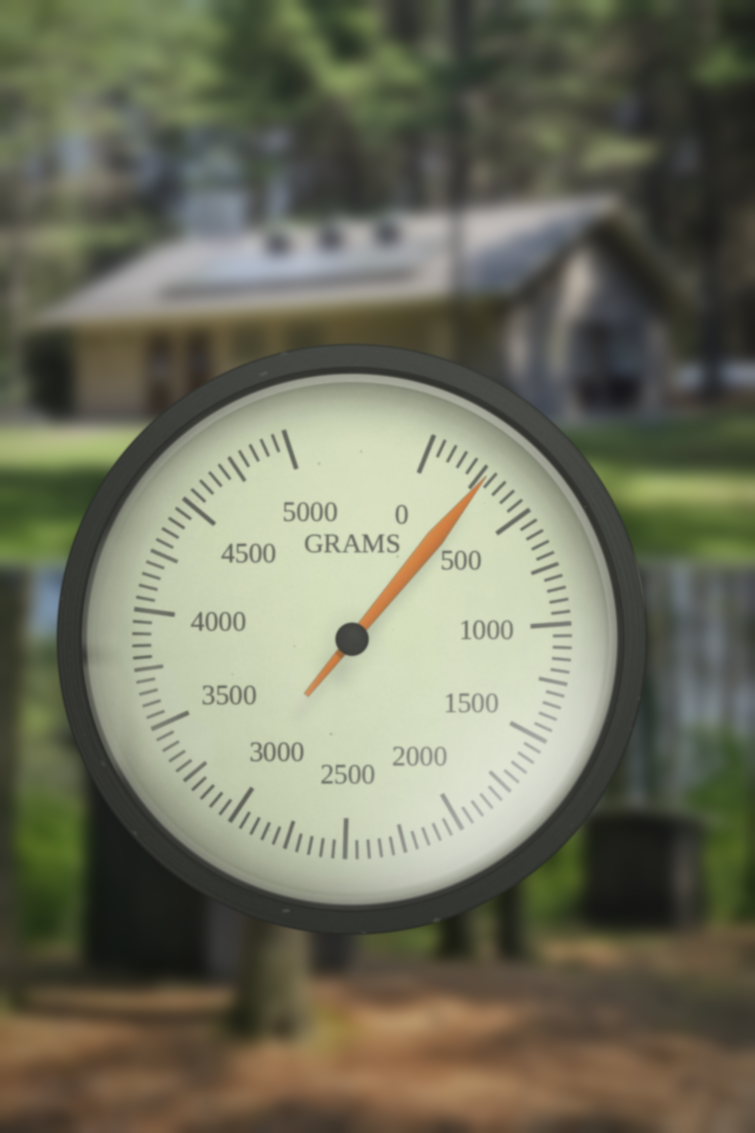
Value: 275 g
